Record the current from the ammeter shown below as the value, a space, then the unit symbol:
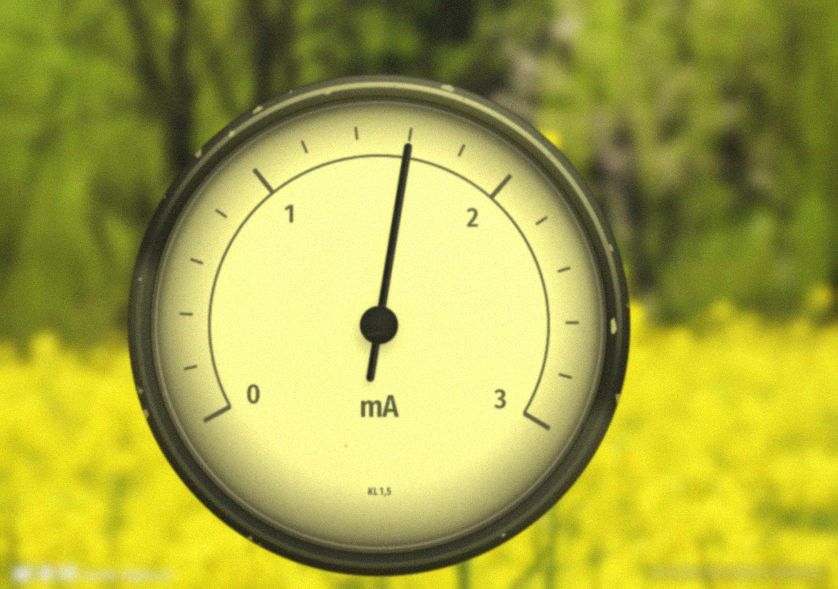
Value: 1.6 mA
